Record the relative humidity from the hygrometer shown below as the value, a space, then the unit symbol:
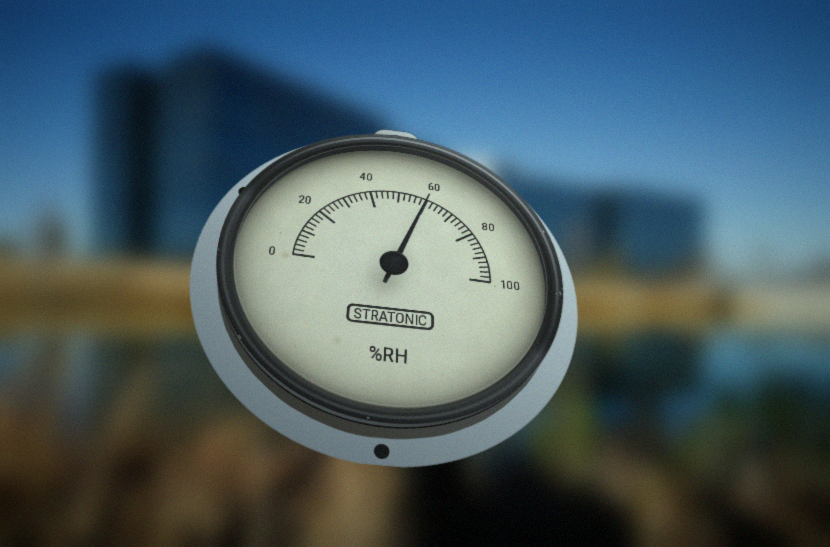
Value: 60 %
